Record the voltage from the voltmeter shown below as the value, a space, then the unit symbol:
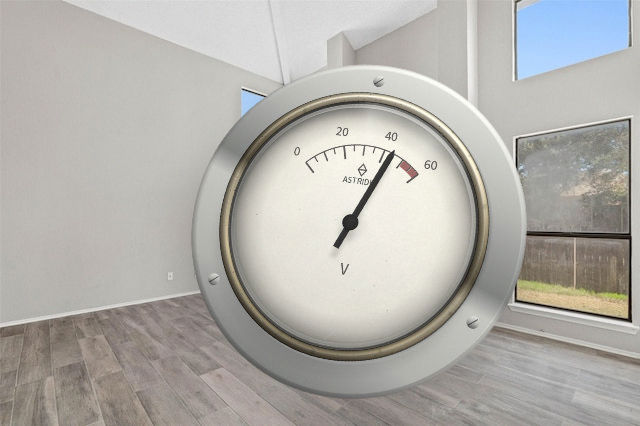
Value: 45 V
